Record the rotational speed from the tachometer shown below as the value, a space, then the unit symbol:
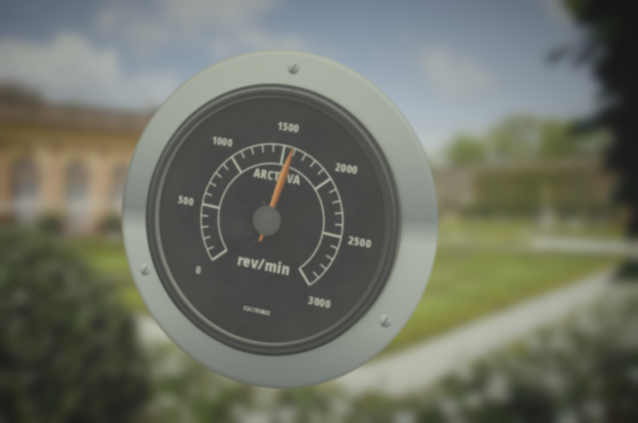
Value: 1600 rpm
